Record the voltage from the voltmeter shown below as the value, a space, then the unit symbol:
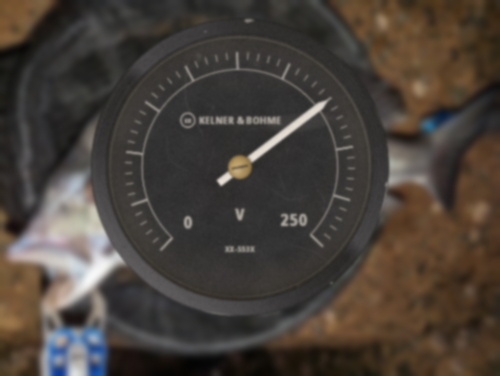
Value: 175 V
